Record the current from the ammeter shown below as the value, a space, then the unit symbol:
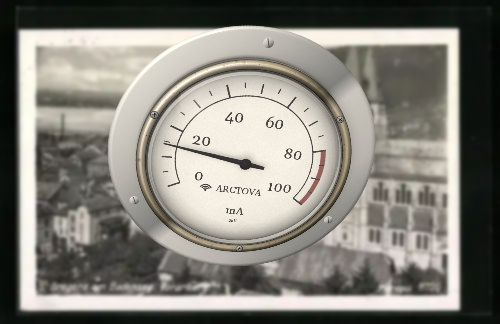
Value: 15 mA
